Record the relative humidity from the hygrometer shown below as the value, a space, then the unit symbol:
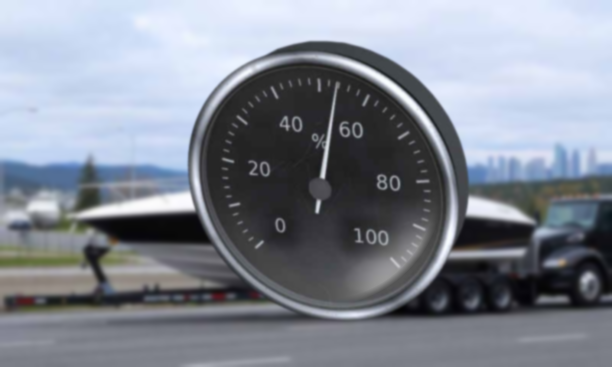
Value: 54 %
